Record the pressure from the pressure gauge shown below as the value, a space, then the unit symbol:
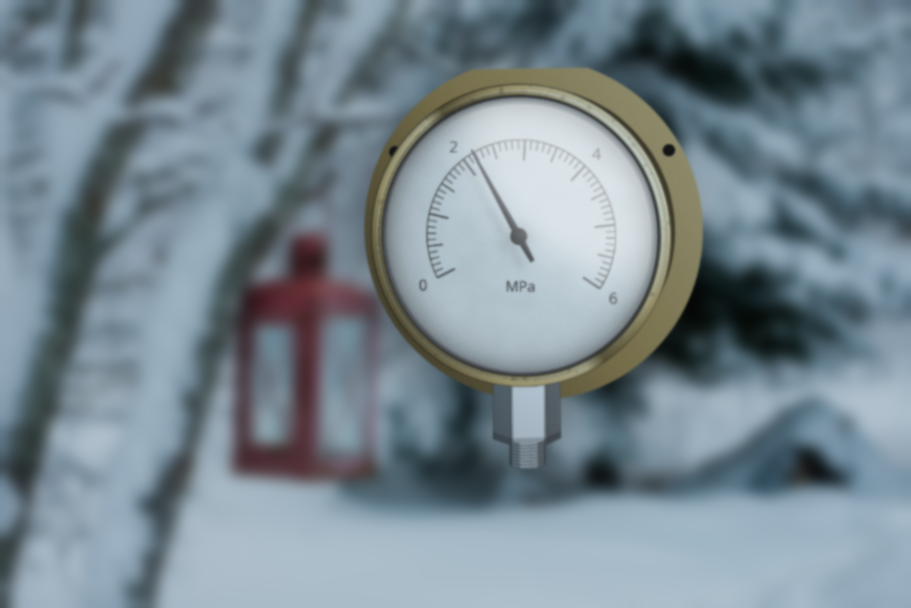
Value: 2.2 MPa
